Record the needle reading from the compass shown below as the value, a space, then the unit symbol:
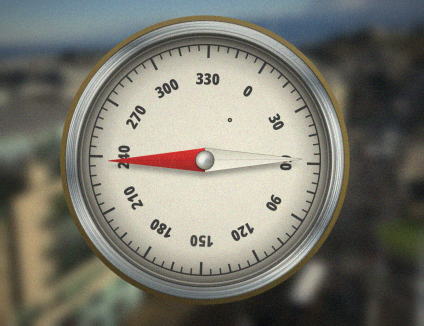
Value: 237.5 °
